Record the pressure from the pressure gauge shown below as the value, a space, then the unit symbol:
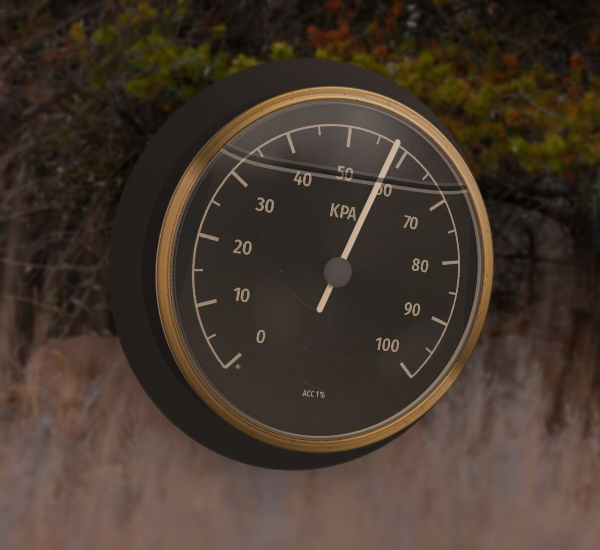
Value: 57.5 kPa
